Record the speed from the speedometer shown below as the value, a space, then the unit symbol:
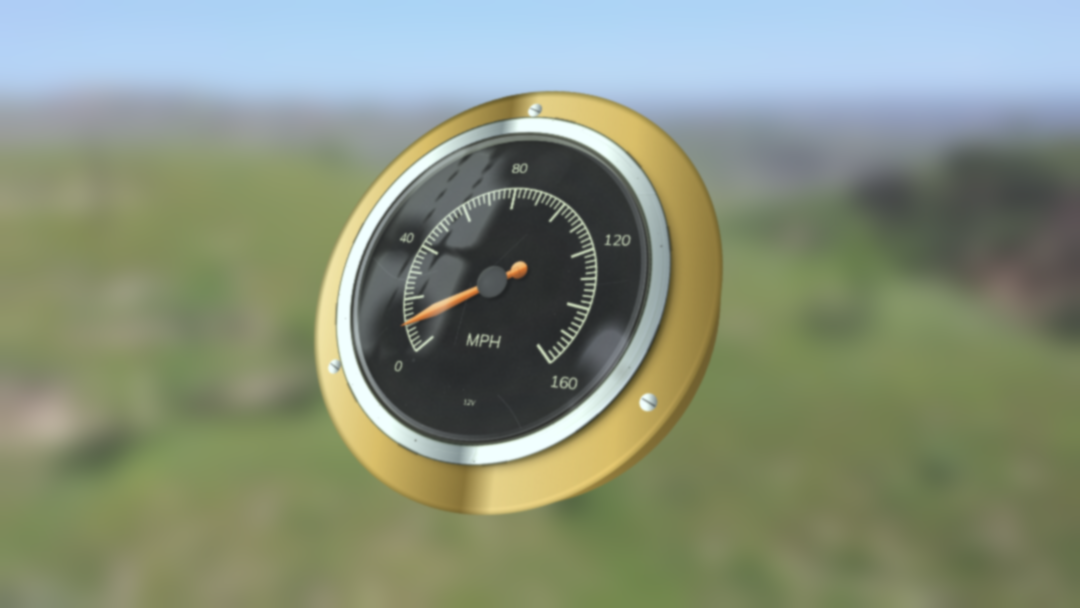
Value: 10 mph
